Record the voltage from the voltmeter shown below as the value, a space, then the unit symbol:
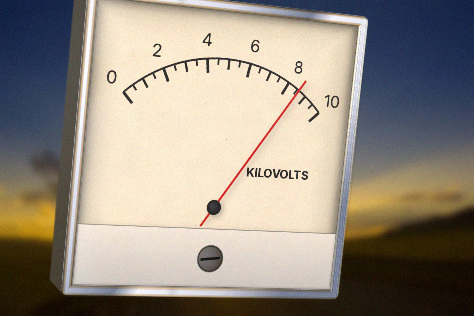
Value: 8.5 kV
